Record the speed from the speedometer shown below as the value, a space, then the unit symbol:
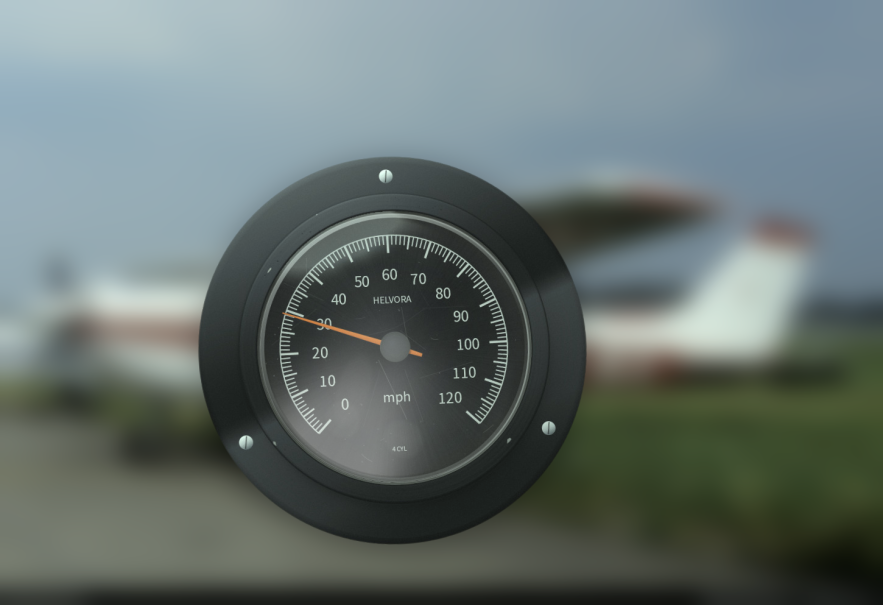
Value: 29 mph
